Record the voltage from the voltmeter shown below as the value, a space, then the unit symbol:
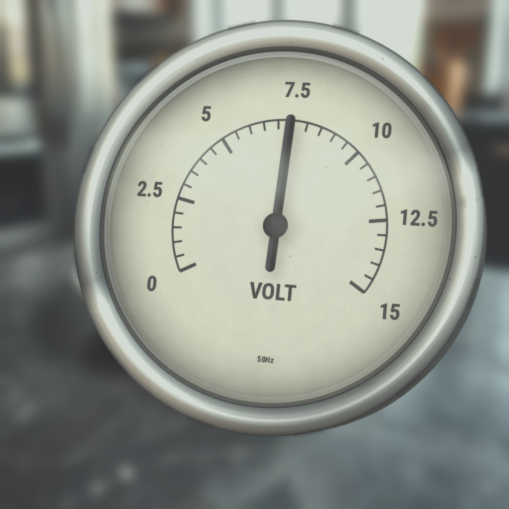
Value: 7.5 V
